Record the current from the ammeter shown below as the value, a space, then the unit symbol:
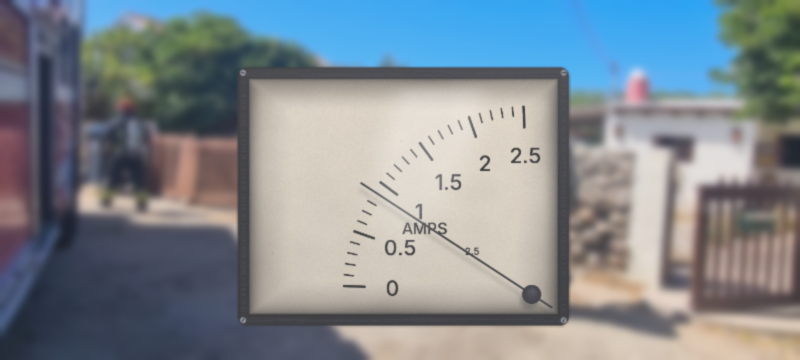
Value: 0.9 A
